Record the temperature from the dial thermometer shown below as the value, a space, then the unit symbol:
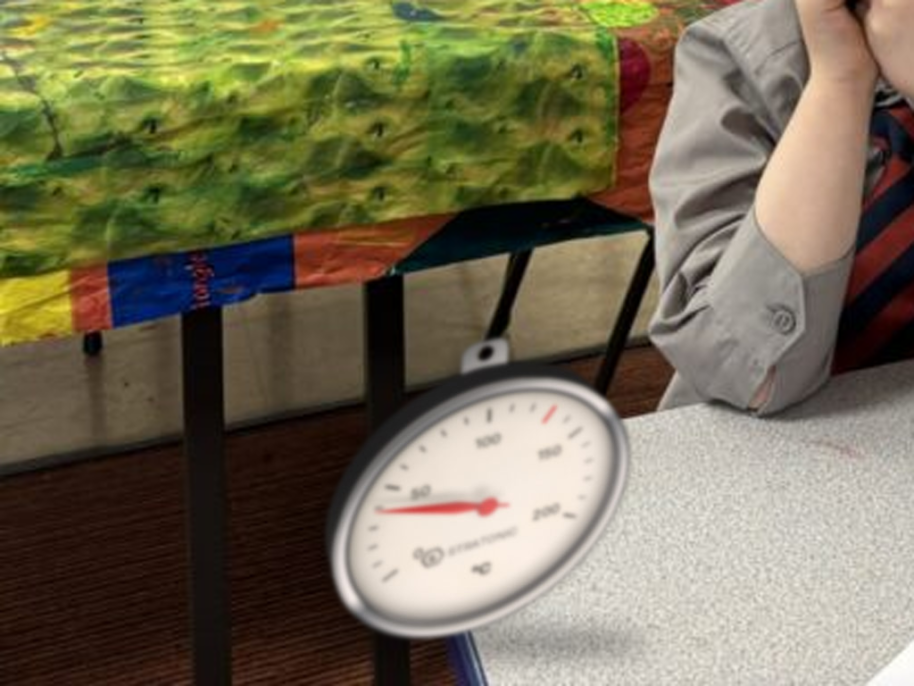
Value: 40 °C
